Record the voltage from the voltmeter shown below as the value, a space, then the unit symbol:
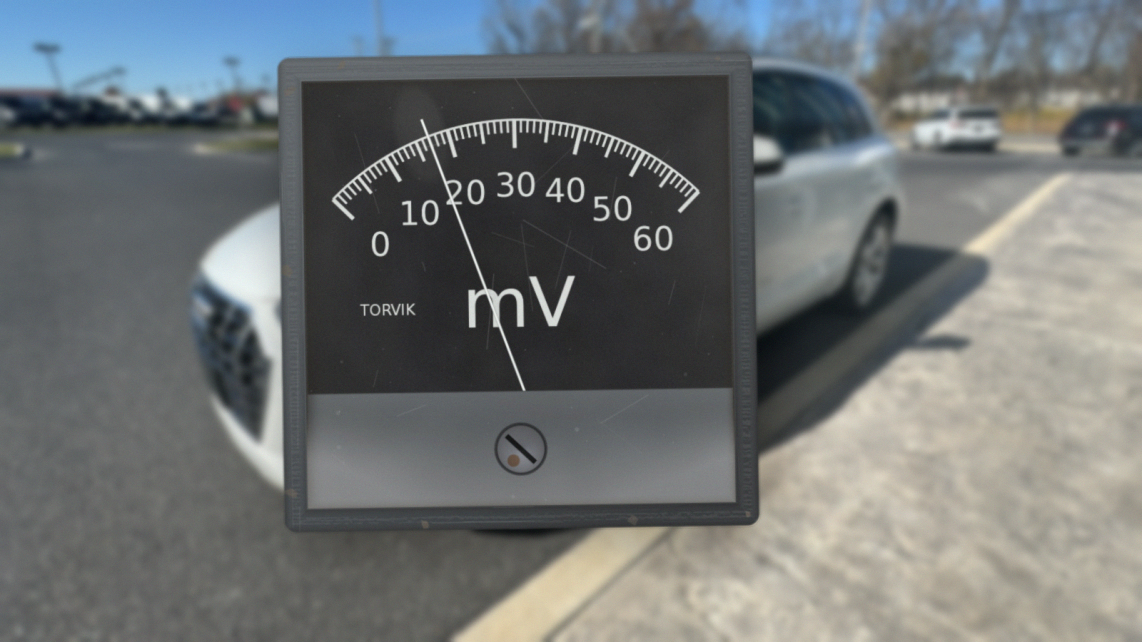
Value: 17 mV
